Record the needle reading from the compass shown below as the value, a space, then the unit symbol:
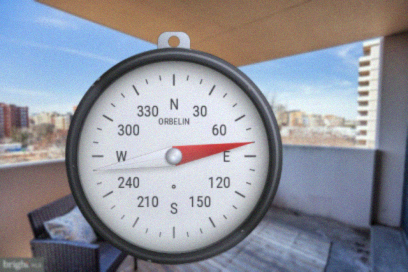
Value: 80 °
